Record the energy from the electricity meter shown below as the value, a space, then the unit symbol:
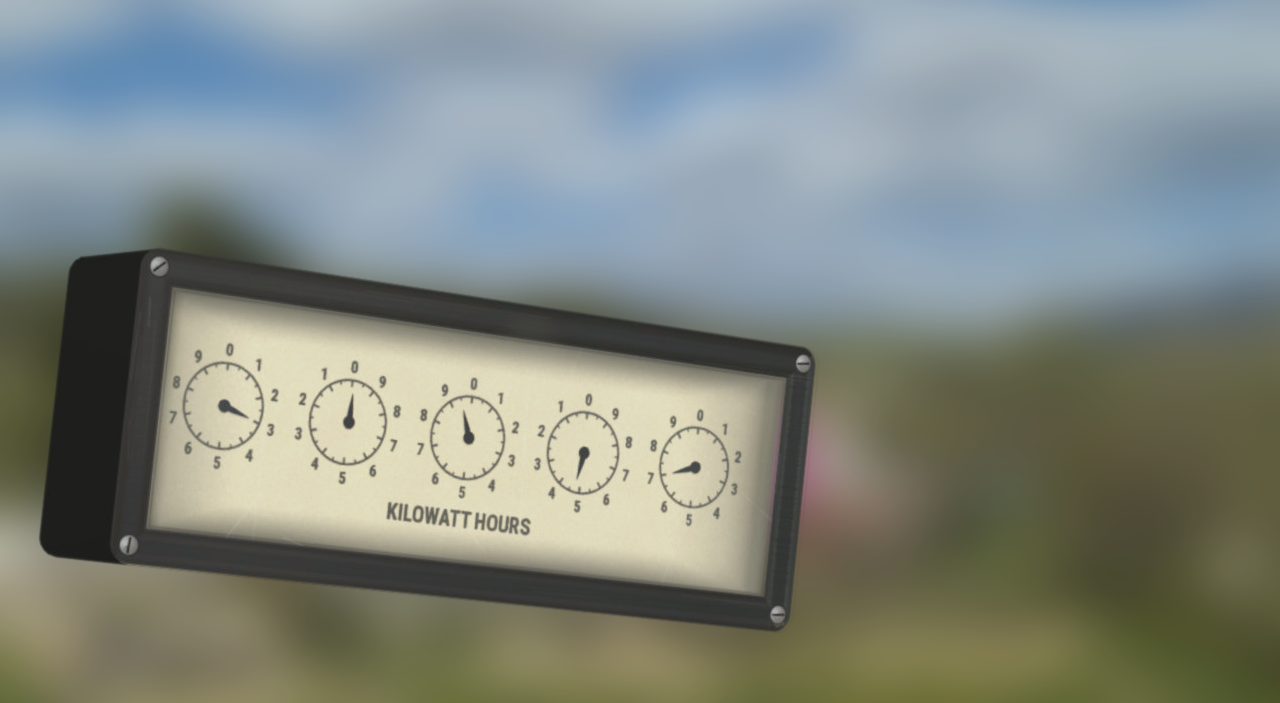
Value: 29947 kWh
